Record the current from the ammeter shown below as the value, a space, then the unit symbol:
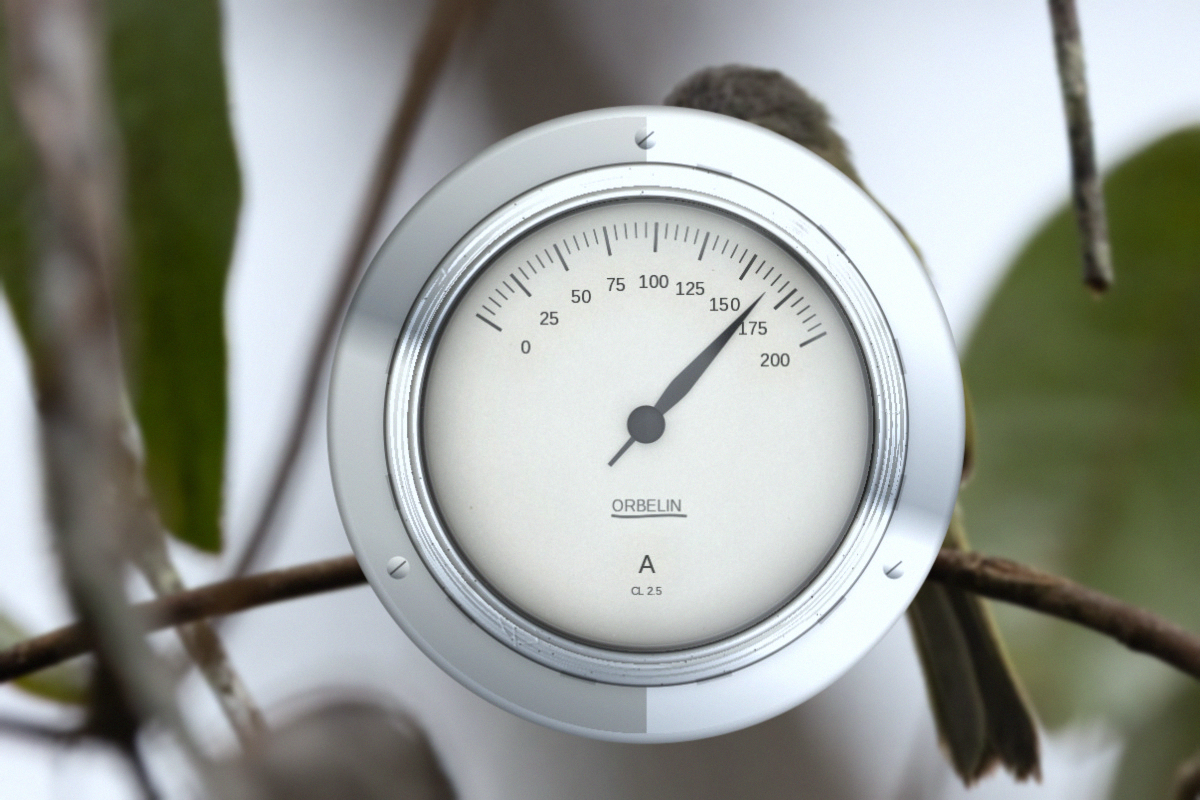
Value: 165 A
